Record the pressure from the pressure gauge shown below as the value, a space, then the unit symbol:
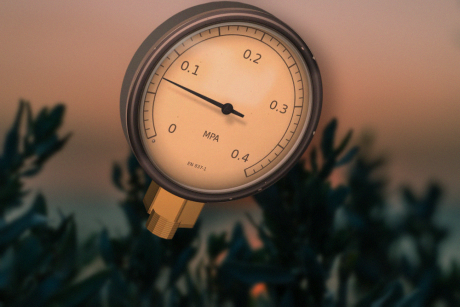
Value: 0.07 MPa
